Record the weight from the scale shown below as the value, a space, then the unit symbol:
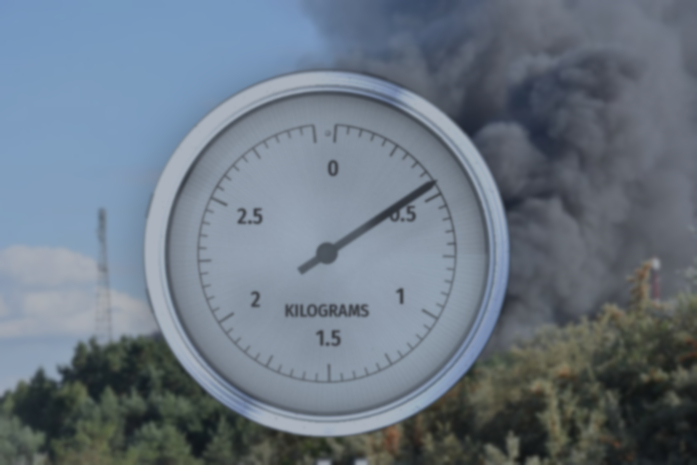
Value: 0.45 kg
